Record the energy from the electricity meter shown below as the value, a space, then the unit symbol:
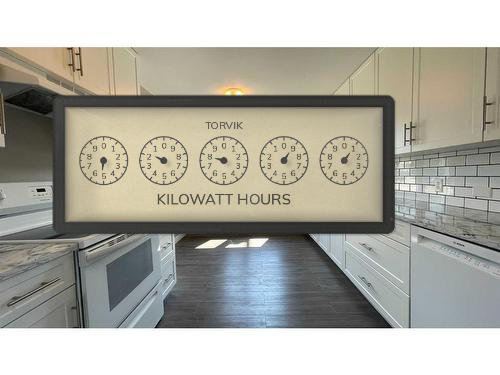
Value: 51791 kWh
